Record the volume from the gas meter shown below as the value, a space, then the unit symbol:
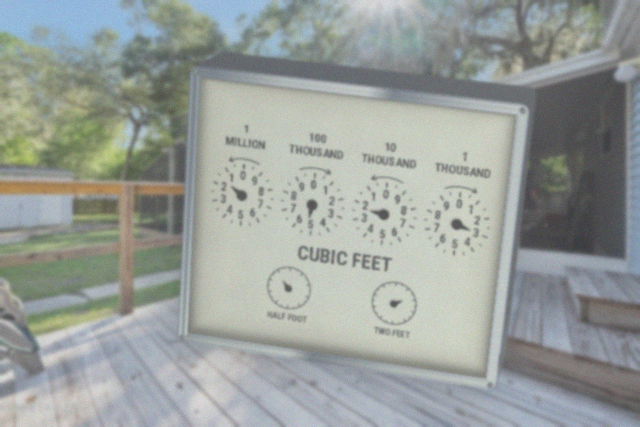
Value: 152300 ft³
